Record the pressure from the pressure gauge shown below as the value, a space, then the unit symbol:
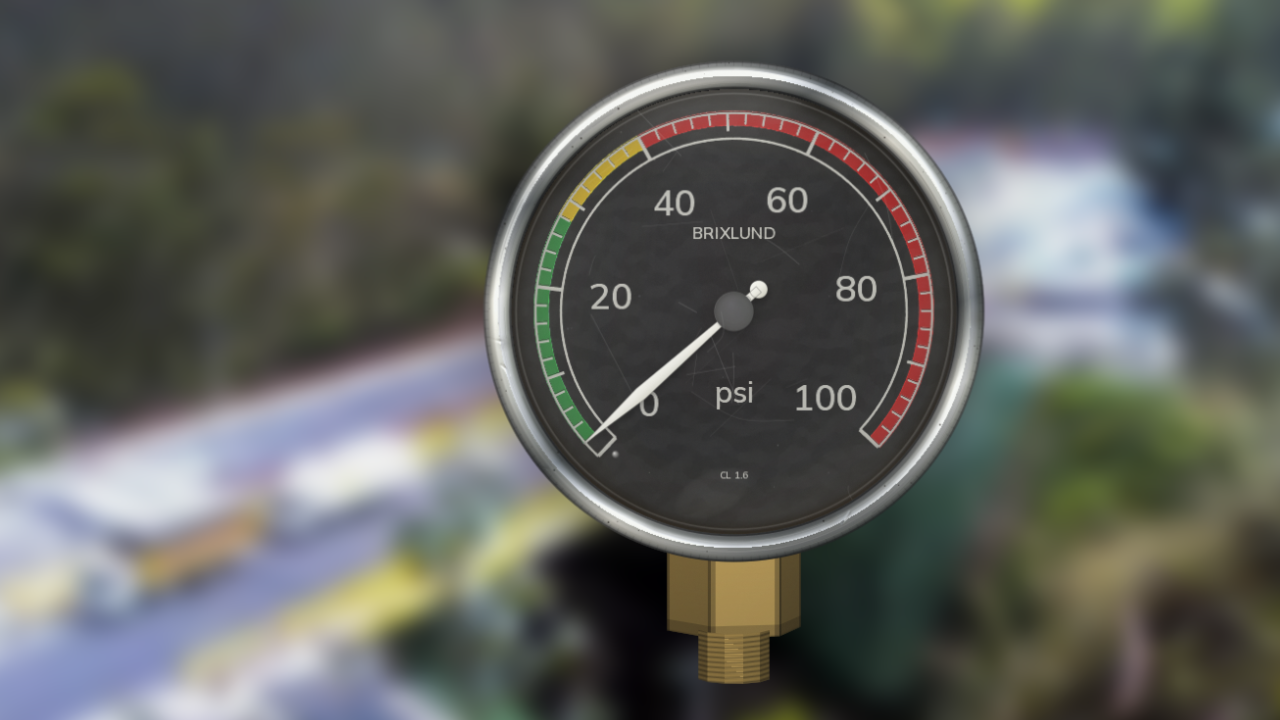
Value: 2 psi
